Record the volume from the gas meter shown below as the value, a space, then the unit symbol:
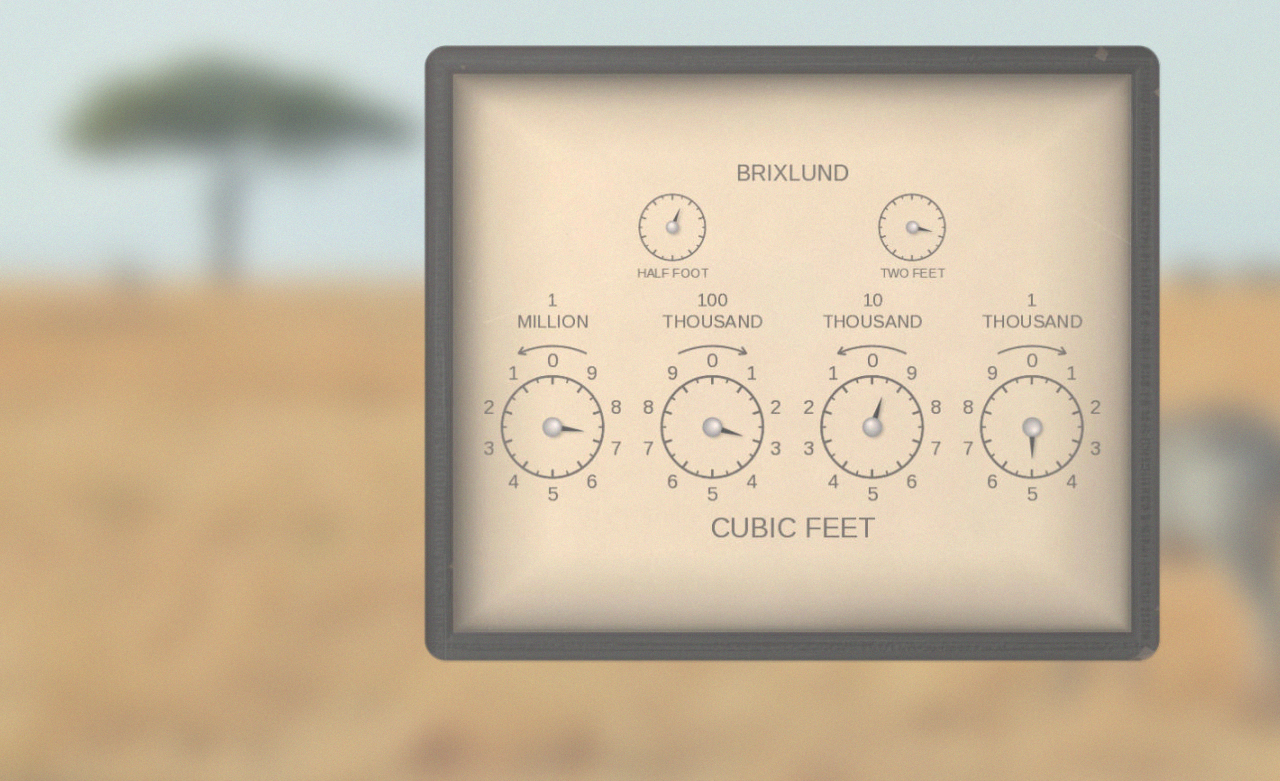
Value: 729500 ft³
